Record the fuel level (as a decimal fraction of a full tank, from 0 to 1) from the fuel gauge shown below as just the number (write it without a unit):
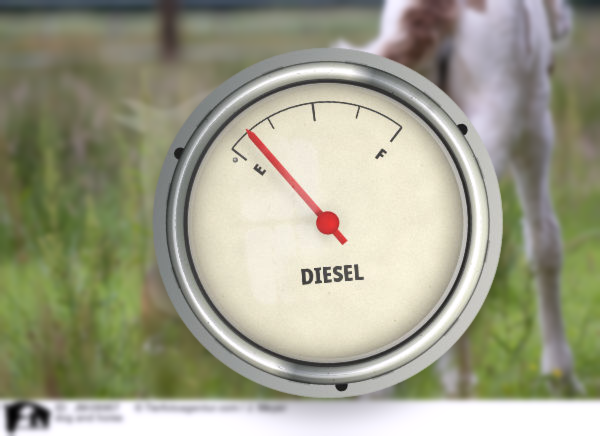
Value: 0.125
